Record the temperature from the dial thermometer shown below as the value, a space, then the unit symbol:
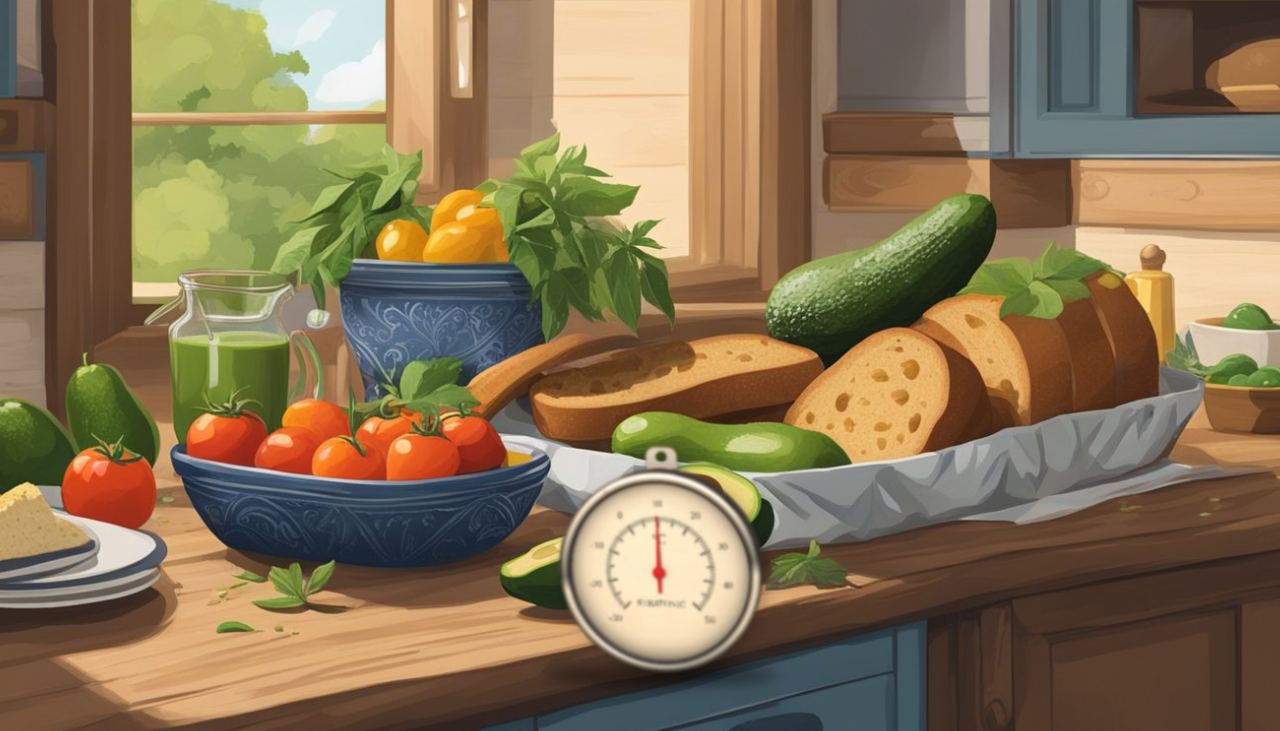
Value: 10 °C
